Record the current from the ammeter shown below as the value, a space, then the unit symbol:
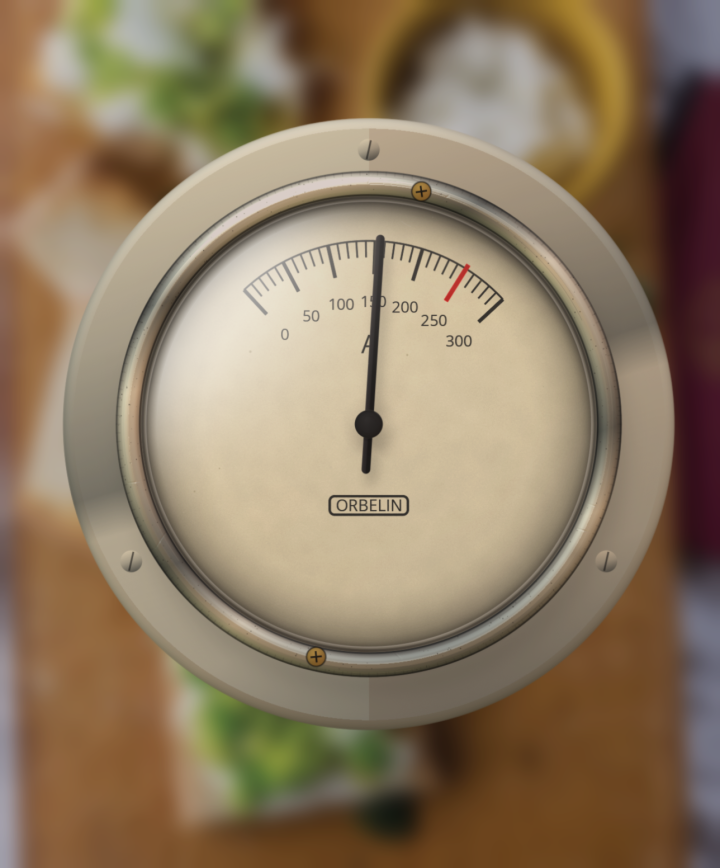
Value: 155 A
